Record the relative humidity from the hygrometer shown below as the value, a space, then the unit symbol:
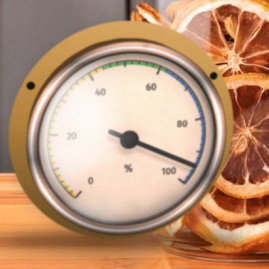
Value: 94 %
